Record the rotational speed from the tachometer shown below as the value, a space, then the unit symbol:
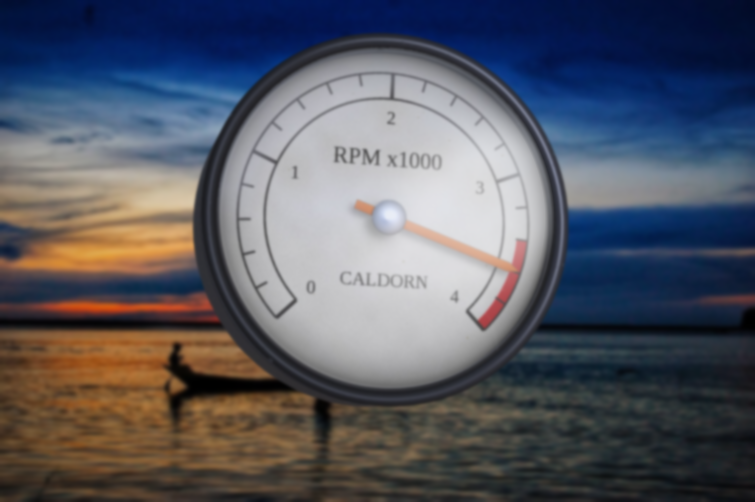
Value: 3600 rpm
